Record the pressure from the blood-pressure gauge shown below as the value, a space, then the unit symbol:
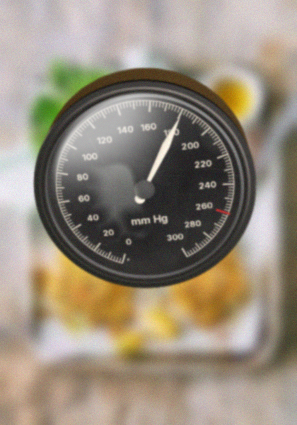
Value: 180 mmHg
